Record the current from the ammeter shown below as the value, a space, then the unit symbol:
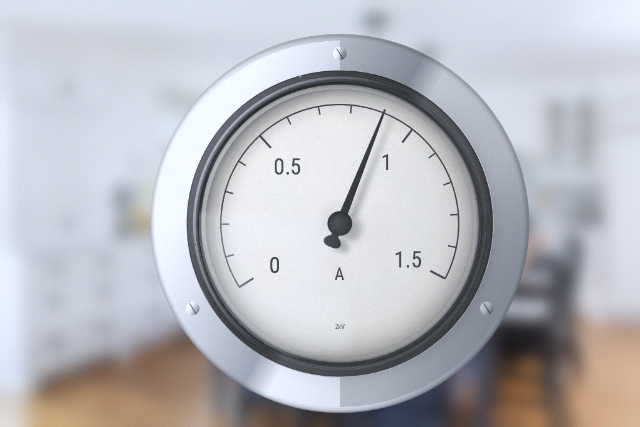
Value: 0.9 A
